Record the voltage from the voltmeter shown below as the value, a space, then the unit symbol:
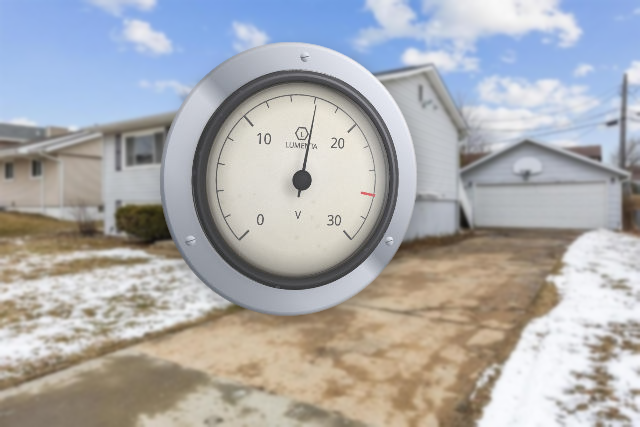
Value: 16 V
